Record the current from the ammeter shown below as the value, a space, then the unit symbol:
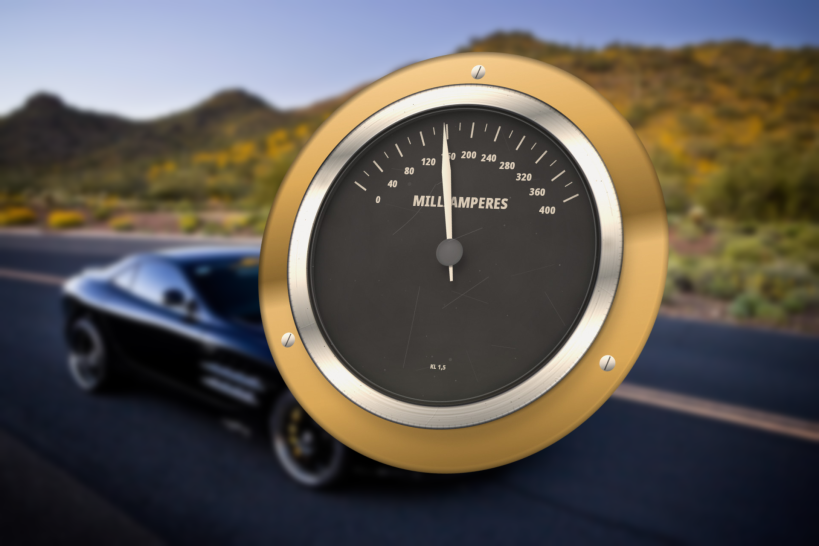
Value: 160 mA
